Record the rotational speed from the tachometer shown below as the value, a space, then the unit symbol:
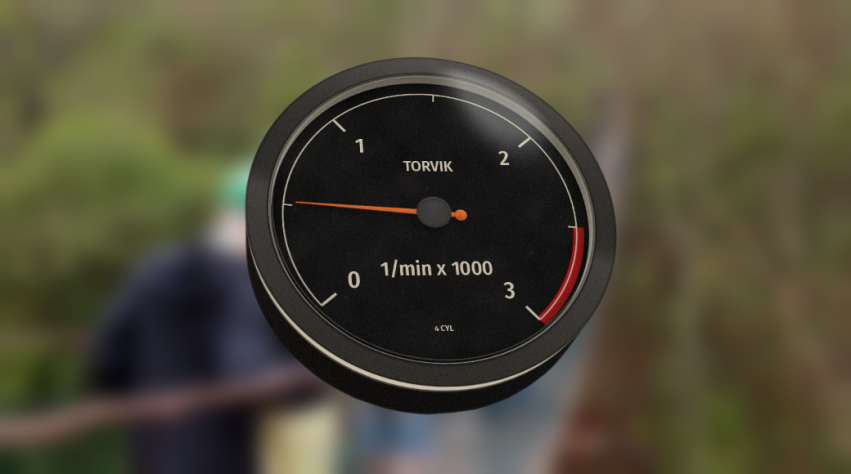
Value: 500 rpm
